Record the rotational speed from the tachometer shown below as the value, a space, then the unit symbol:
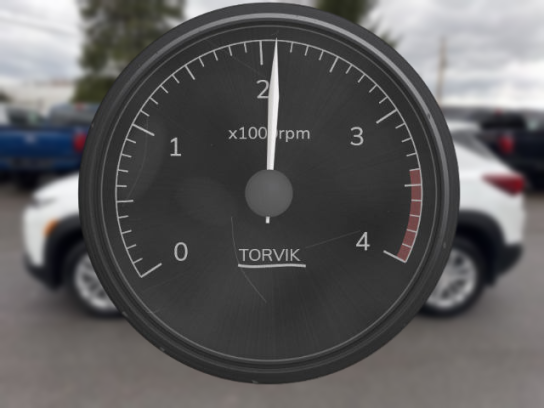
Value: 2100 rpm
